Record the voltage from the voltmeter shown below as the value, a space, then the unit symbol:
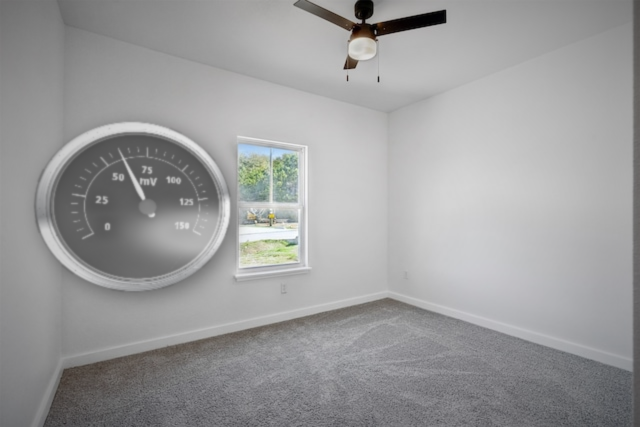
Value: 60 mV
